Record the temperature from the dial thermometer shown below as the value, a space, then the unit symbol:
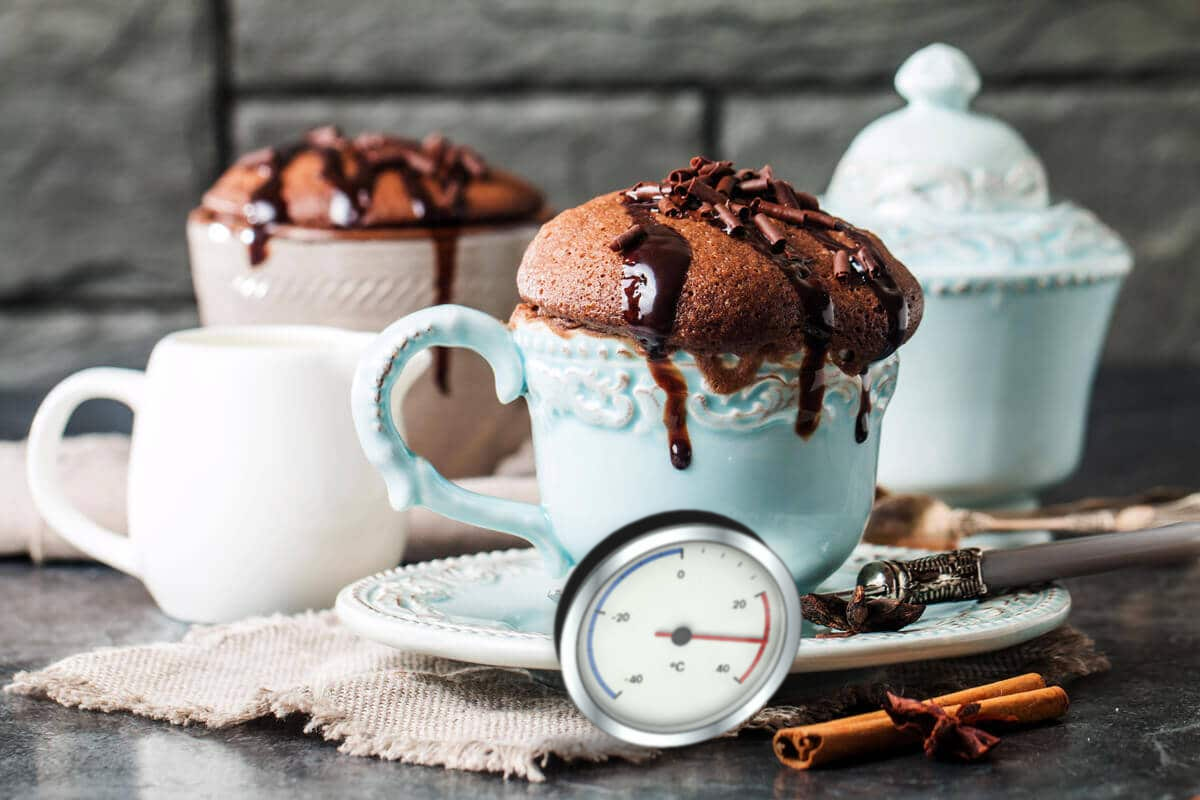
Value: 30 °C
